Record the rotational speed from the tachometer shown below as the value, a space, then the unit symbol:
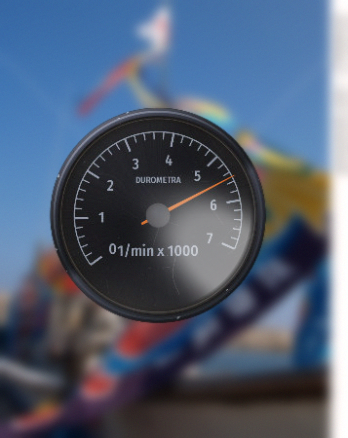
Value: 5500 rpm
